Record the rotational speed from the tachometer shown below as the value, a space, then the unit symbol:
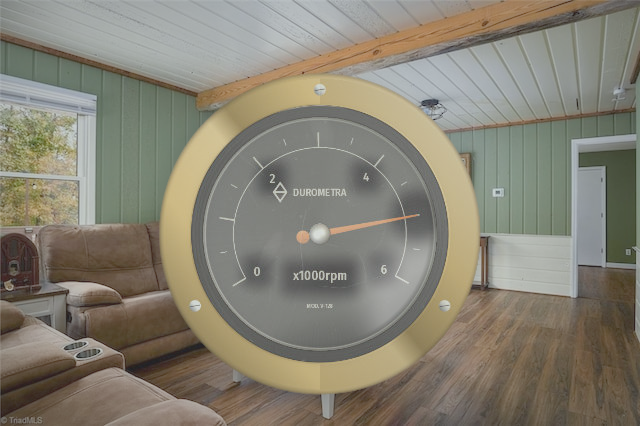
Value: 5000 rpm
